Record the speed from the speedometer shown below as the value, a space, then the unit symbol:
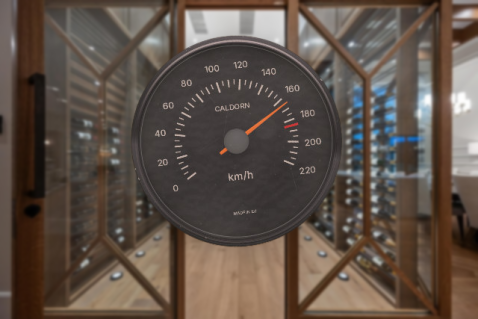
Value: 165 km/h
